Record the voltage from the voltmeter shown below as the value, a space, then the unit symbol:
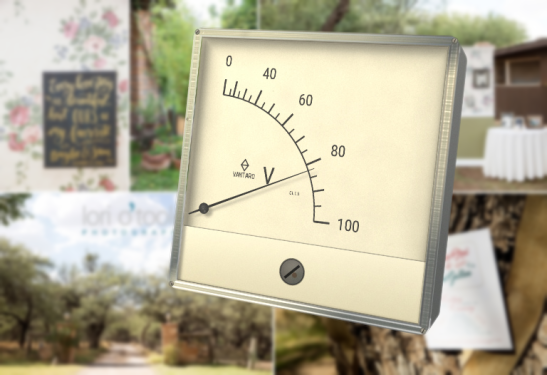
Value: 82.5 V
